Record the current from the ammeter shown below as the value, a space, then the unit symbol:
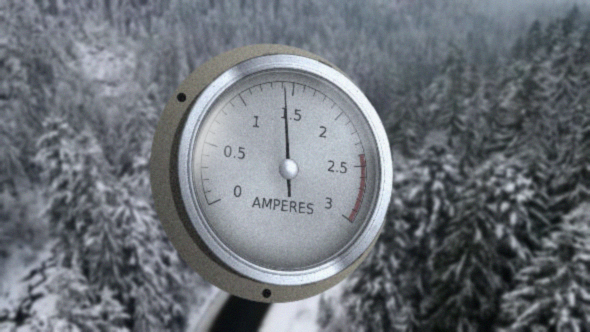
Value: 1.4 A
